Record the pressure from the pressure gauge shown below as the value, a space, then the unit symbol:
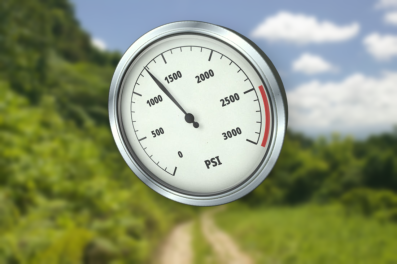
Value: 1300 psi
